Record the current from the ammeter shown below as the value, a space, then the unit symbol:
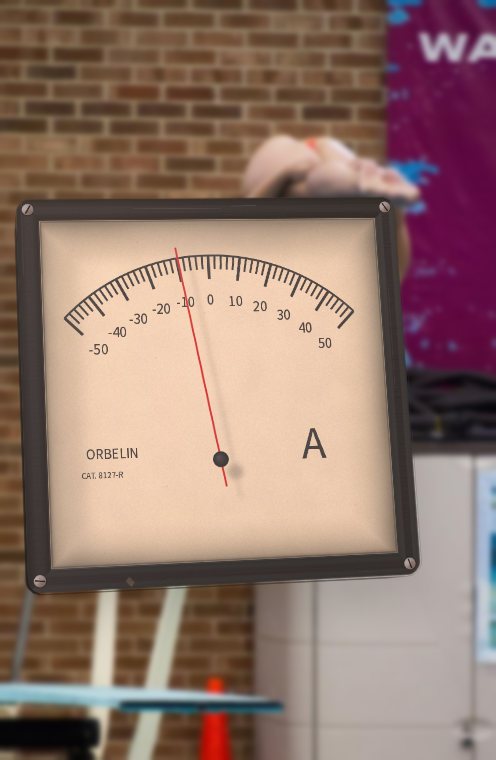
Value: -10 A
